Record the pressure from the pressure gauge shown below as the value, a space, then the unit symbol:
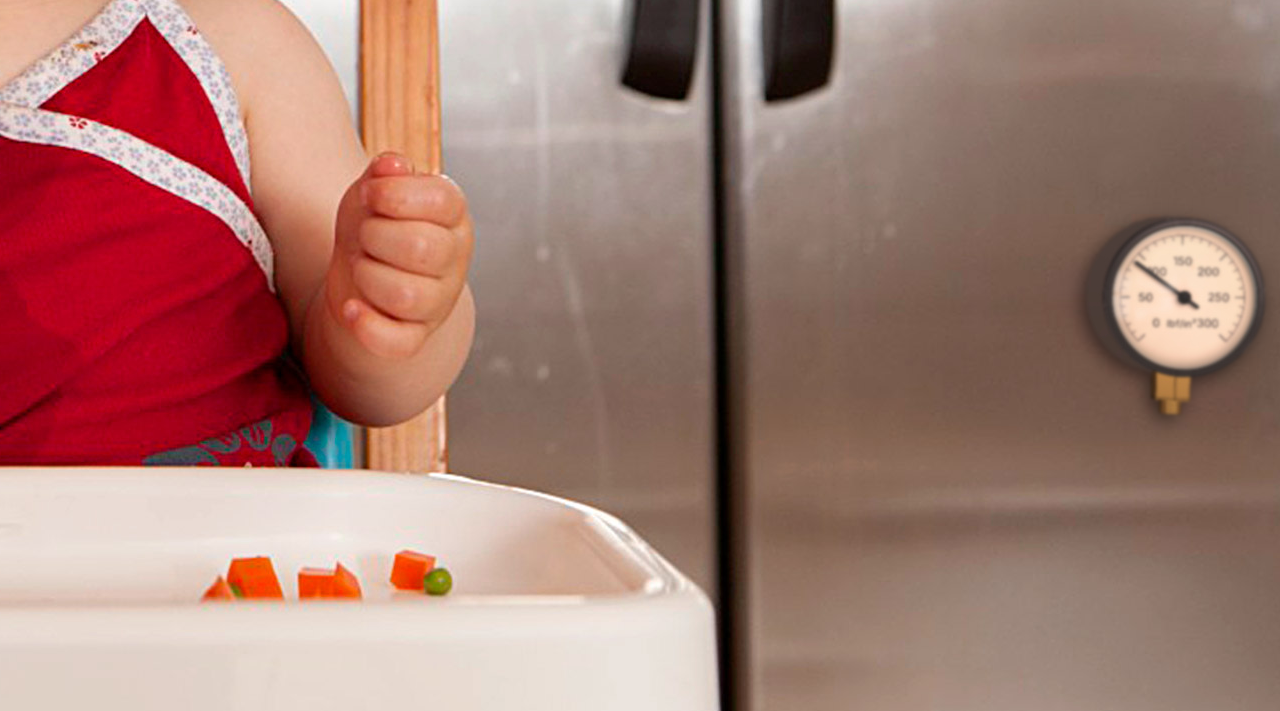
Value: 90 psi
